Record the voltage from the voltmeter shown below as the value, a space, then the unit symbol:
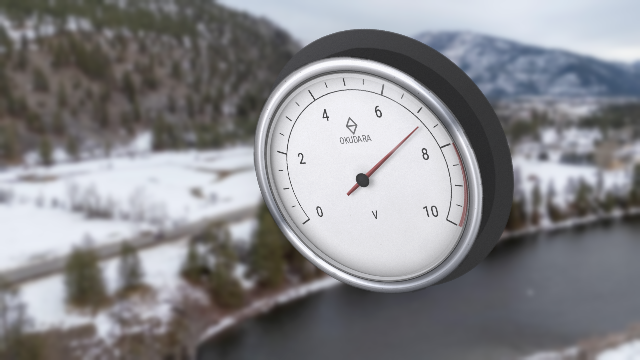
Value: 7.25 V
